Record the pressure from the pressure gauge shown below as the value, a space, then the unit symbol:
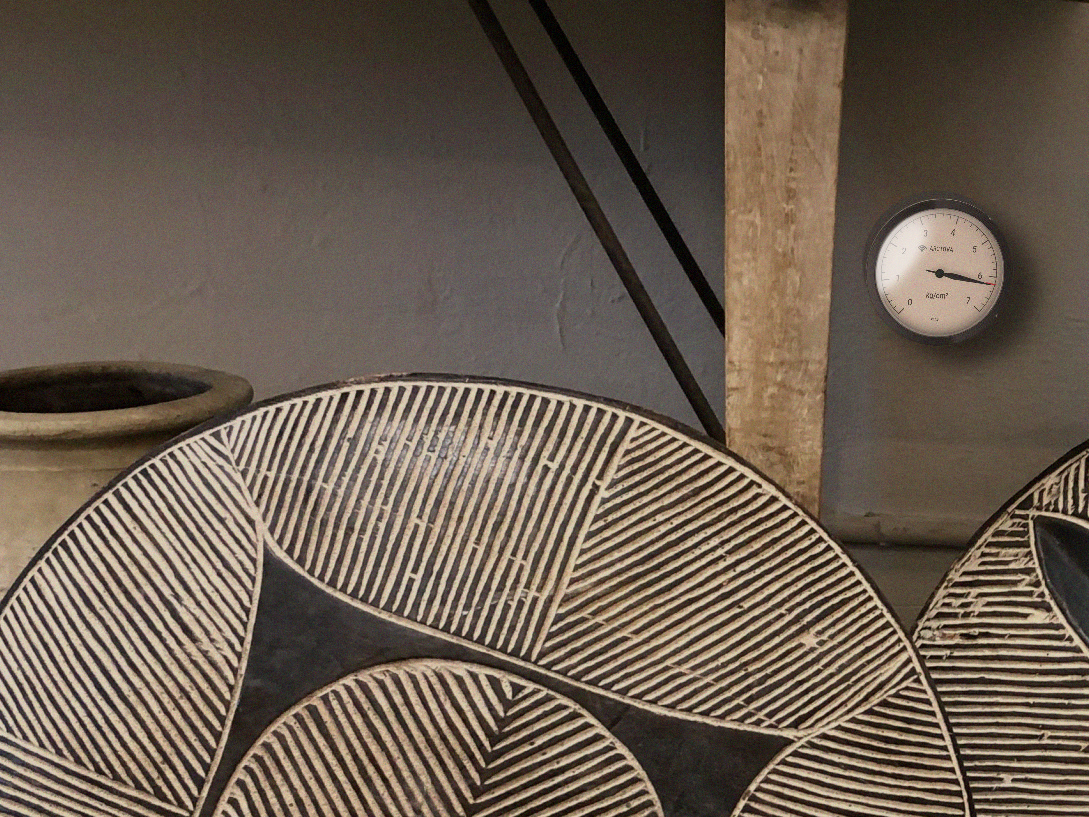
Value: 6.2 kg/cm²
